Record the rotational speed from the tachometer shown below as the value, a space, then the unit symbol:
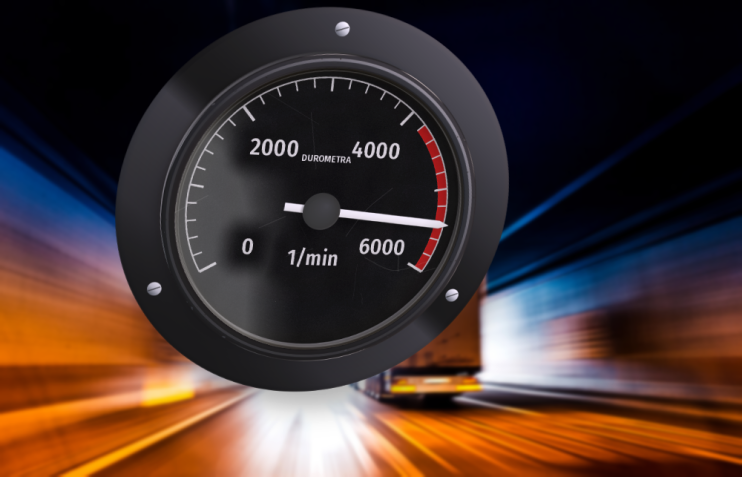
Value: 5400 rpm
